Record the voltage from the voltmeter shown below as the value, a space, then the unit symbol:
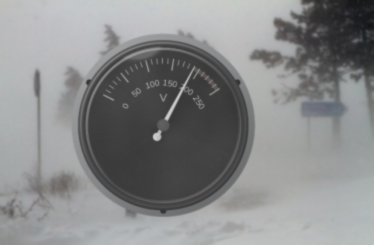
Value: 190 V
